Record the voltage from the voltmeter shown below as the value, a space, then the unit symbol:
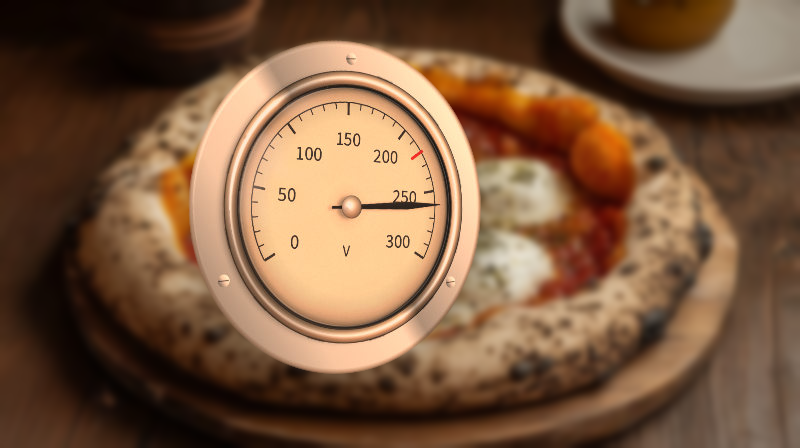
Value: 260 V
